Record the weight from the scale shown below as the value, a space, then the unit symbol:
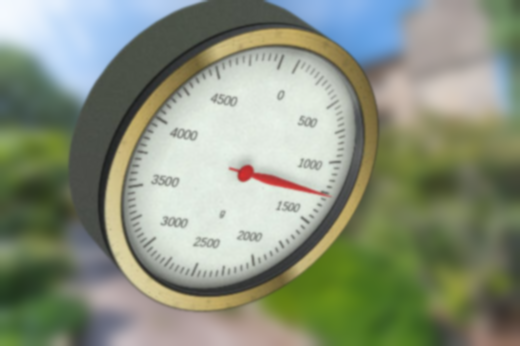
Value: 1250 g
